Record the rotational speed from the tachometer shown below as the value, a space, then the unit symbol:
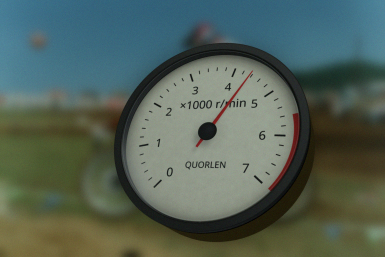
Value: 4400 rpm
